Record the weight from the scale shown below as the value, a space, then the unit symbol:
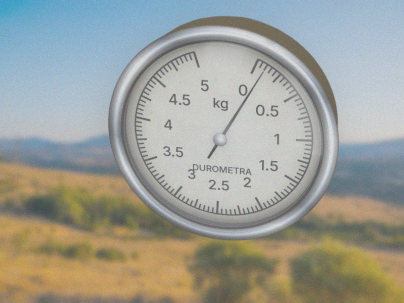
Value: 0.1 kg
